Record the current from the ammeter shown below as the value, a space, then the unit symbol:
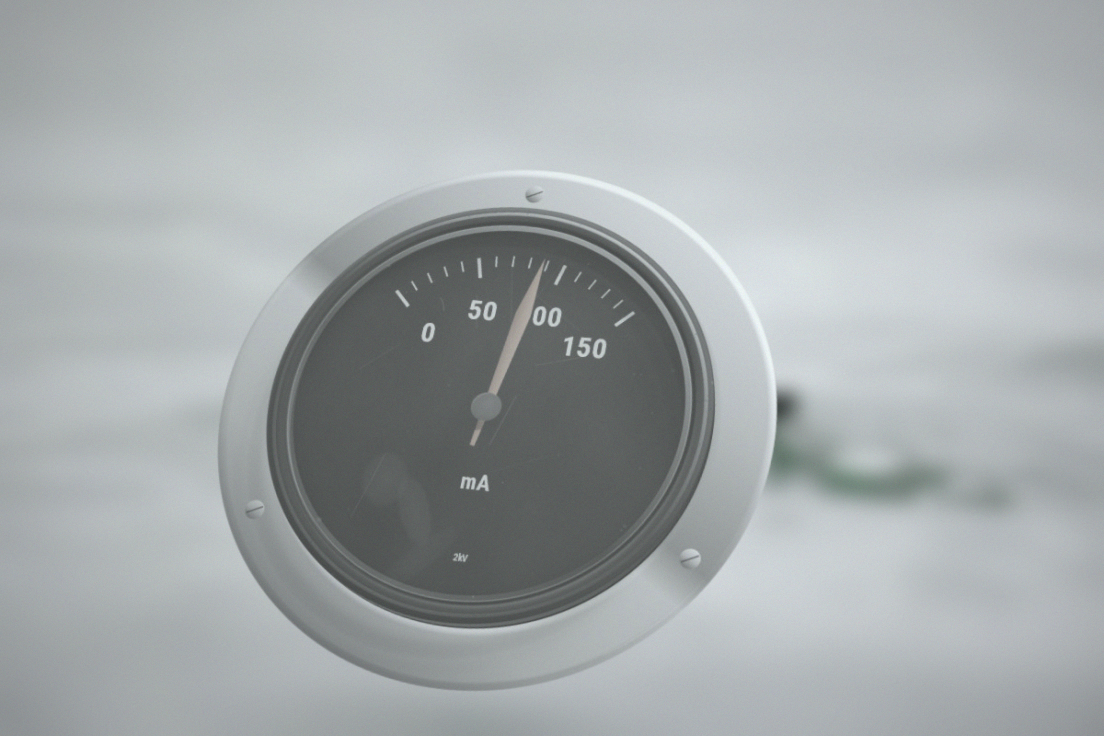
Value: 90 mA
